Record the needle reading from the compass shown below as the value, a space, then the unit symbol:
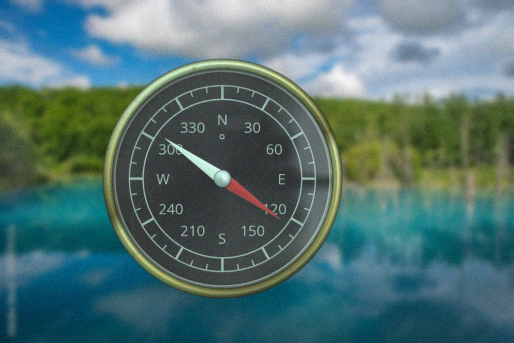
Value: 125 °
